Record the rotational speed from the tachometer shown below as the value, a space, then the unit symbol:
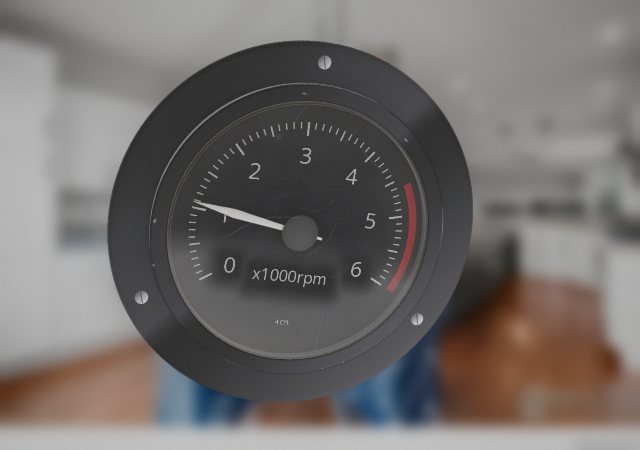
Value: 1100 rpm
